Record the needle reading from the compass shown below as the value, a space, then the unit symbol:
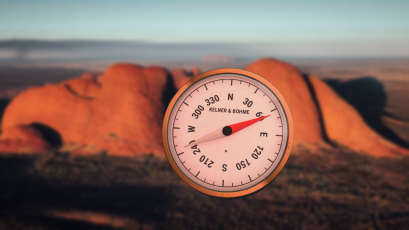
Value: 65 °
